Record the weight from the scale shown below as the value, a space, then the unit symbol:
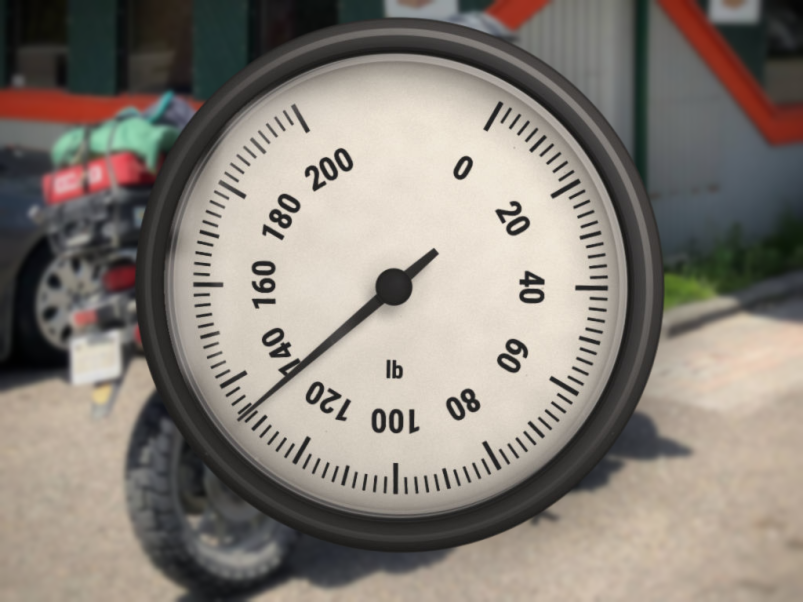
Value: 133 lb
